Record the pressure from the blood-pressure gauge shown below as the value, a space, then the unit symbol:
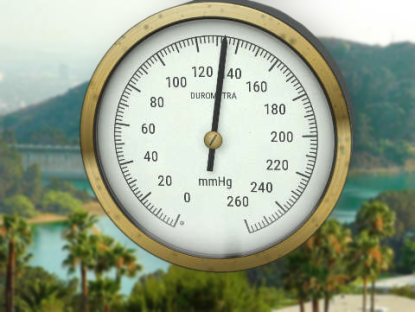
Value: 134 mmHg
